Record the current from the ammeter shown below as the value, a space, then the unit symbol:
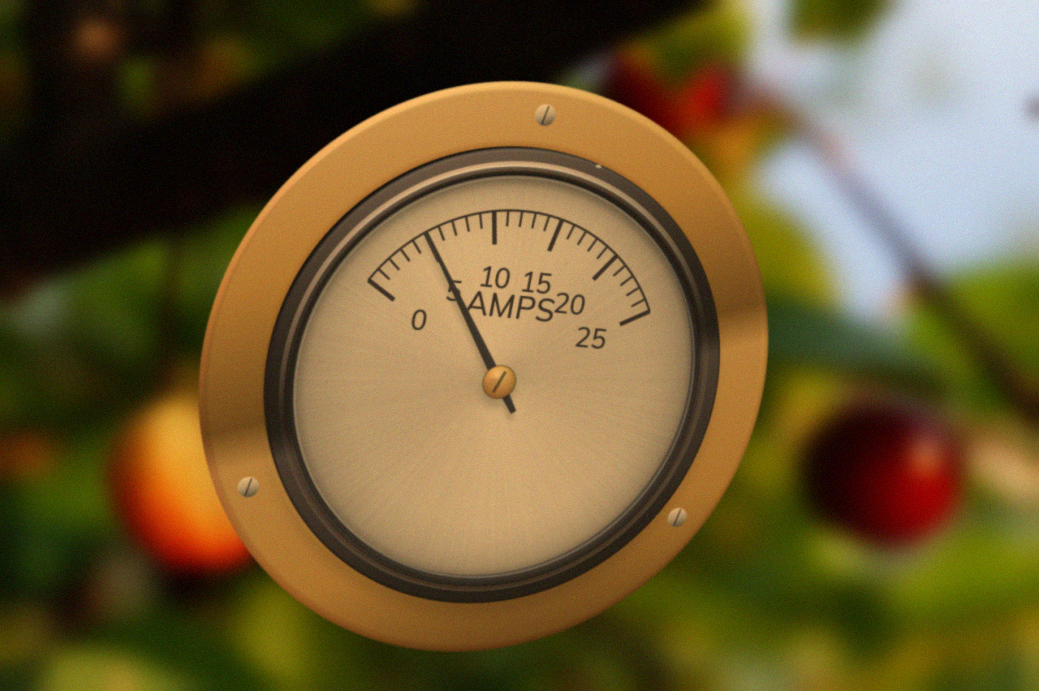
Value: 5 A
